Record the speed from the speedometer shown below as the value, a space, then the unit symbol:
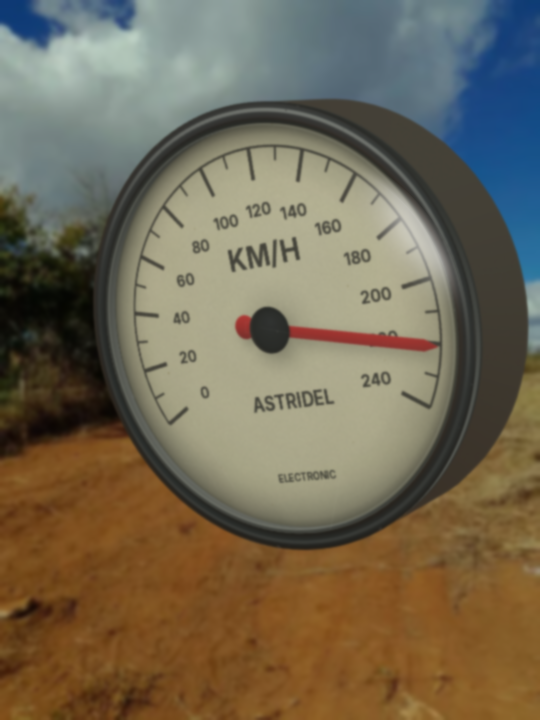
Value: 220 km/h
